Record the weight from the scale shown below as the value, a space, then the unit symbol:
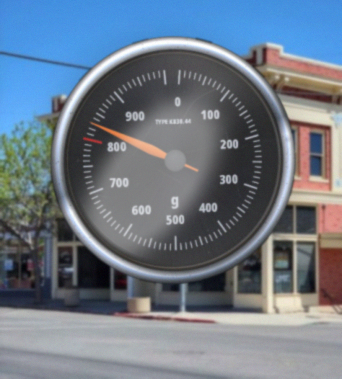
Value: 830 g
